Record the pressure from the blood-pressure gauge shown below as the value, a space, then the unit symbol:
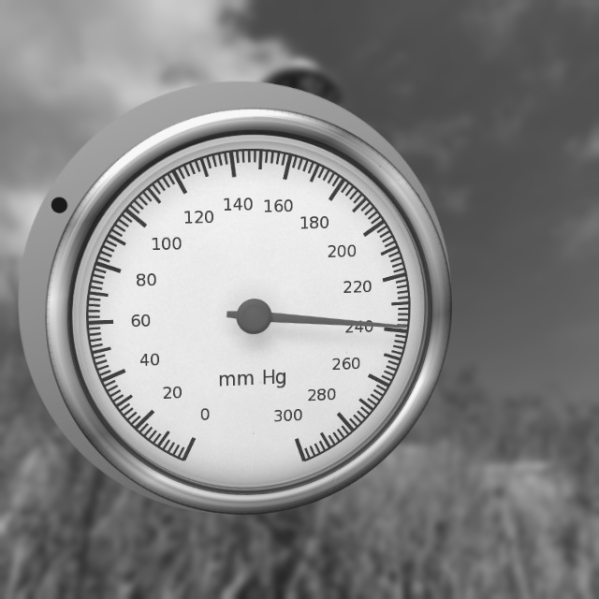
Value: 238 mmHg
